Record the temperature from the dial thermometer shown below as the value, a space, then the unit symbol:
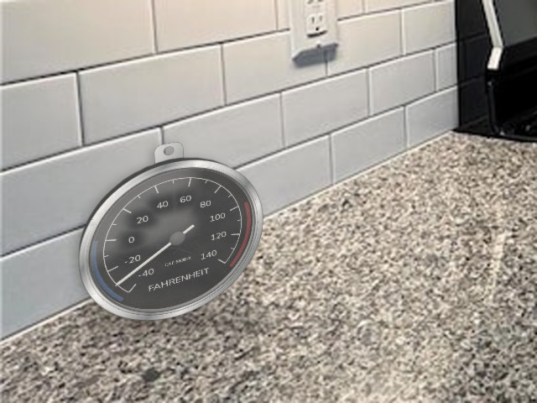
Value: -30 °F
